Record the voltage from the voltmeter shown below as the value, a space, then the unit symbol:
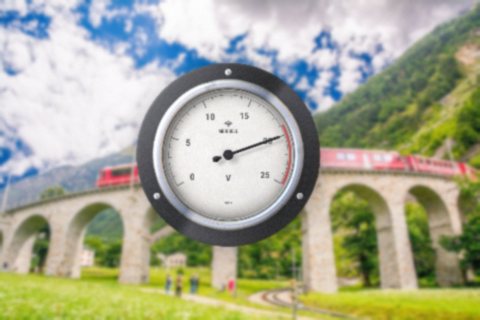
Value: 20 V
